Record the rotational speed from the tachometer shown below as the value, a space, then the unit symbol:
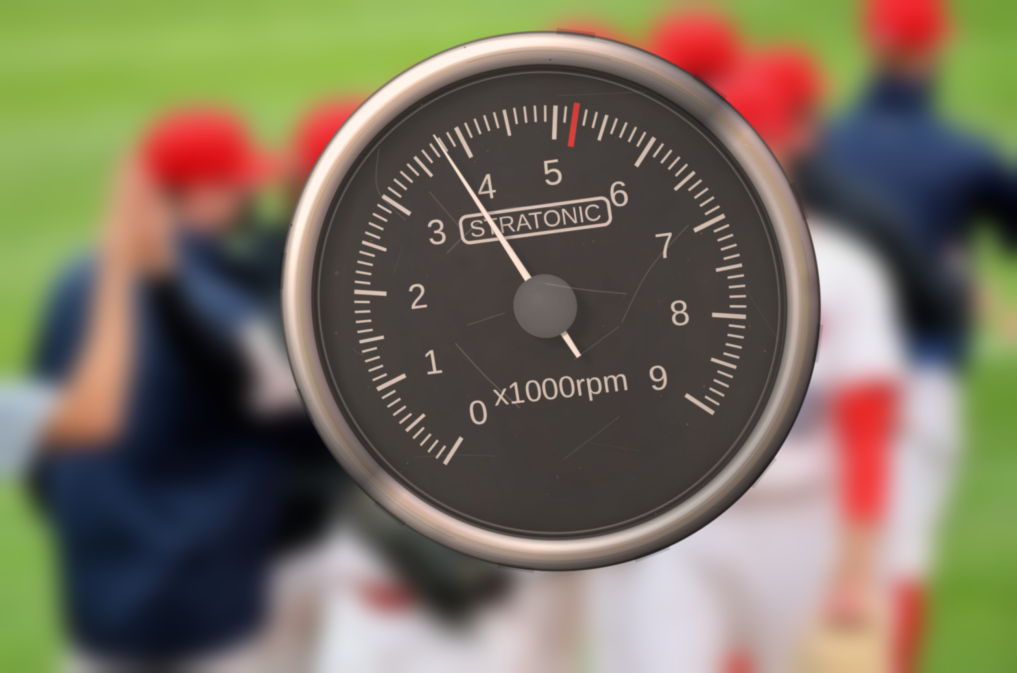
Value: 3800 rpm
